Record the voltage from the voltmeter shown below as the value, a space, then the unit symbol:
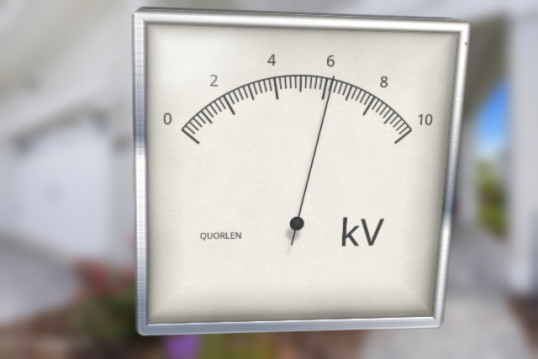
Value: 6.2 kV
